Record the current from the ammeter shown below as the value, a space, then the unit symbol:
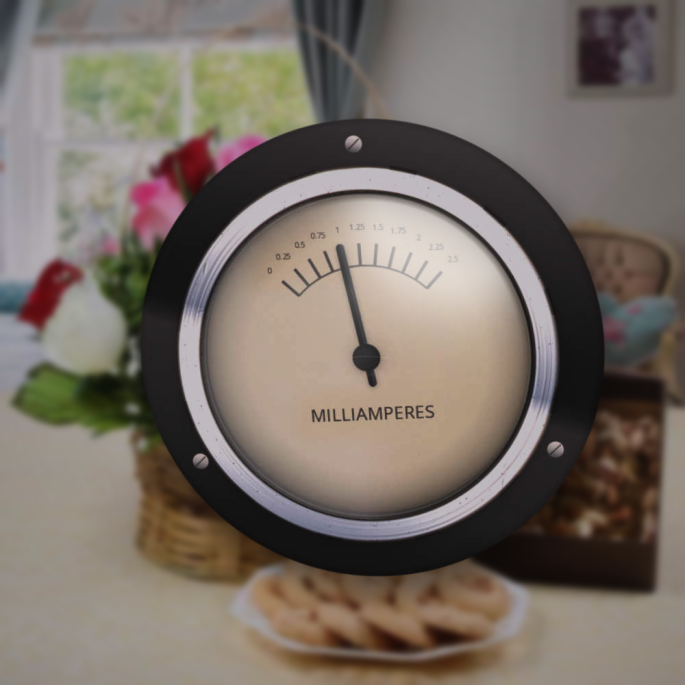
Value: 1 mA
